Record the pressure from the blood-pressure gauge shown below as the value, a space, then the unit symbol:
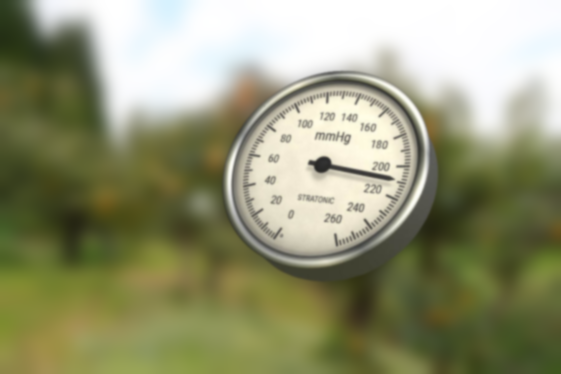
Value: 210 mmHg
